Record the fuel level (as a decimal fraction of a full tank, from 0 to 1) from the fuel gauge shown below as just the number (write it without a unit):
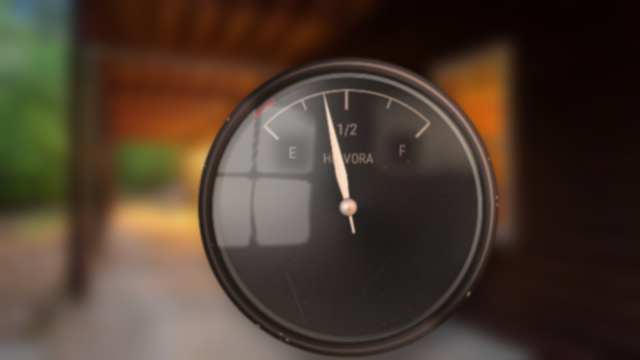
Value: 0.375
